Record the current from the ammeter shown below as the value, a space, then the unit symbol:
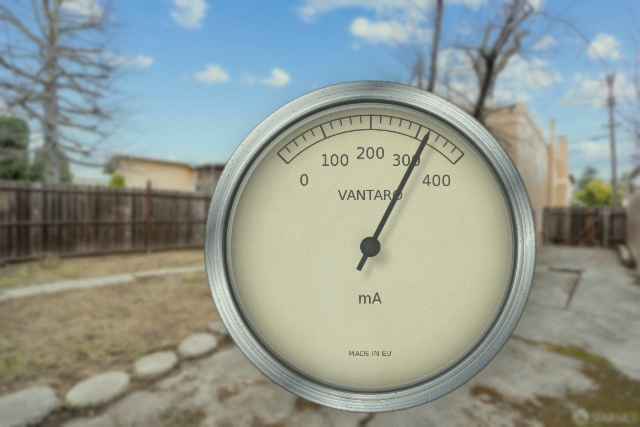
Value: 320 mA
